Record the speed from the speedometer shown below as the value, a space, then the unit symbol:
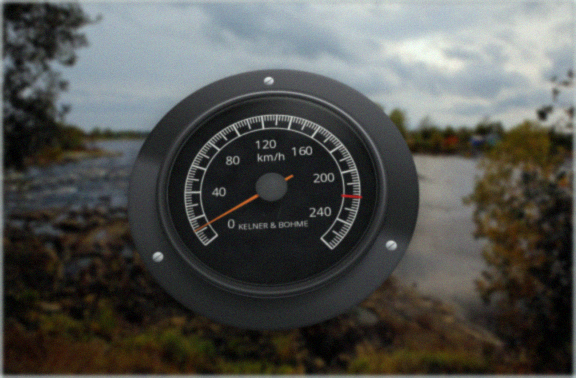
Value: 10 km/h
